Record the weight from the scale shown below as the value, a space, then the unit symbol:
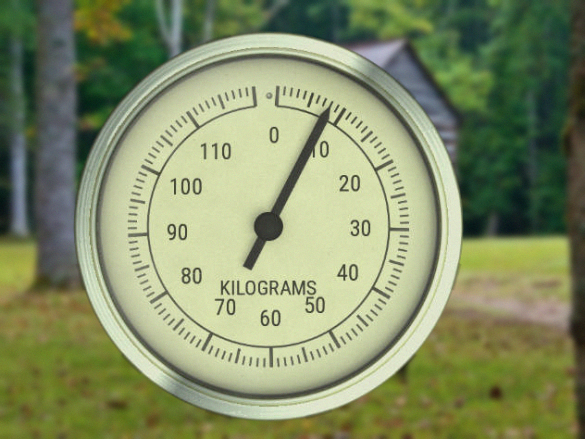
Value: 8 kg
